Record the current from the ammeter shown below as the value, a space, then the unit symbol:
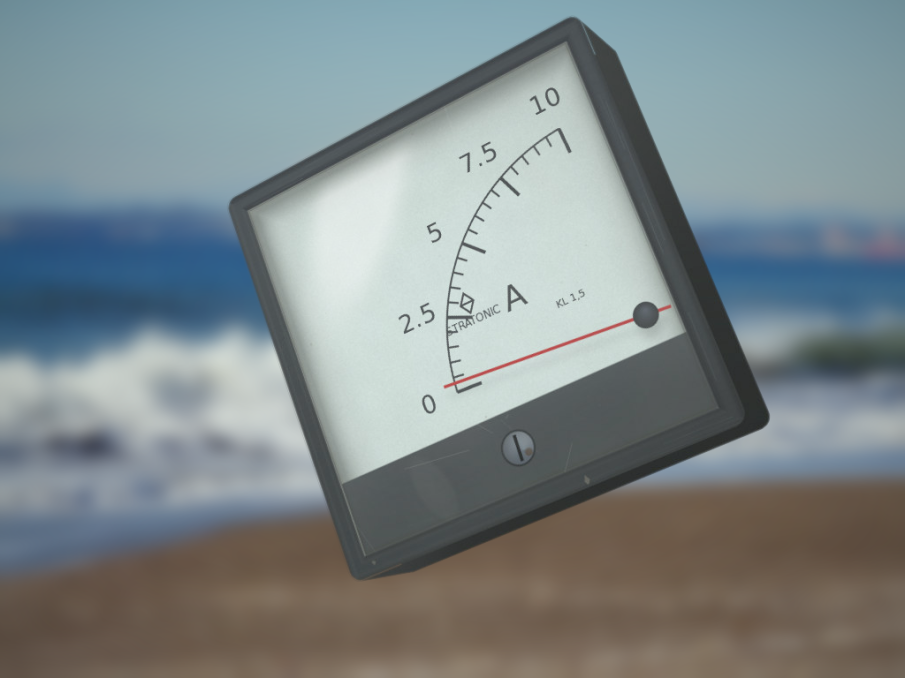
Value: 0.25 A
